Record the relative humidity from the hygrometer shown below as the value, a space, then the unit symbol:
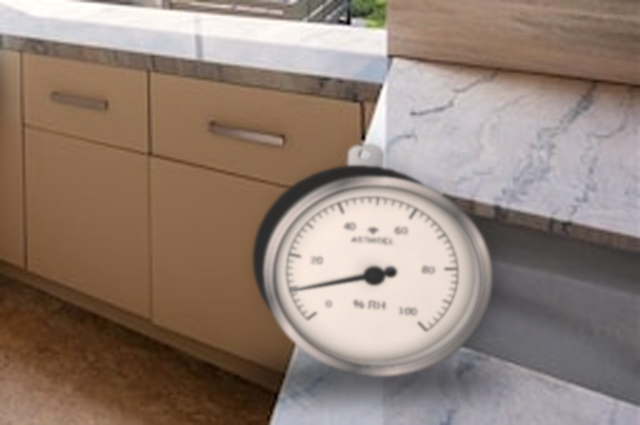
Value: 10 %
